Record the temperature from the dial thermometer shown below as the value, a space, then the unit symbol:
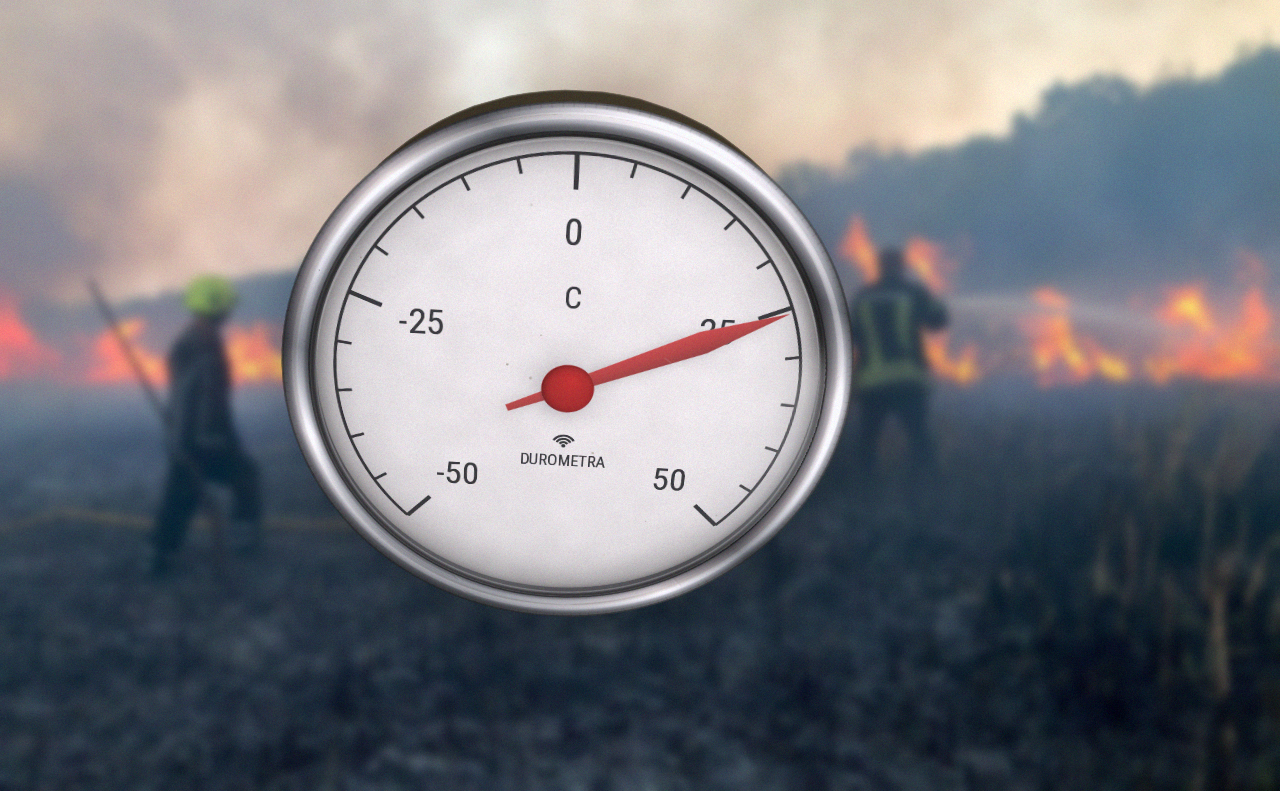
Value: 25 °C
